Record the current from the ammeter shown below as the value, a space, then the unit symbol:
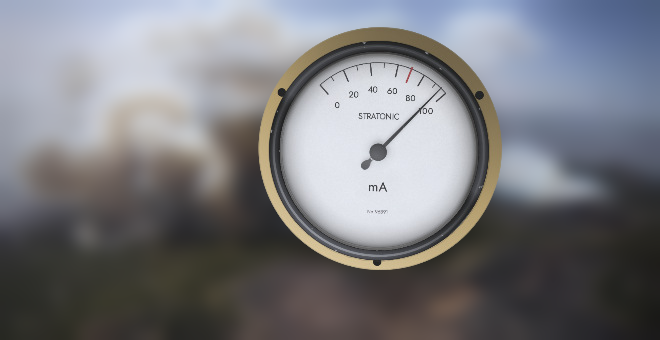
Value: 95 mA
